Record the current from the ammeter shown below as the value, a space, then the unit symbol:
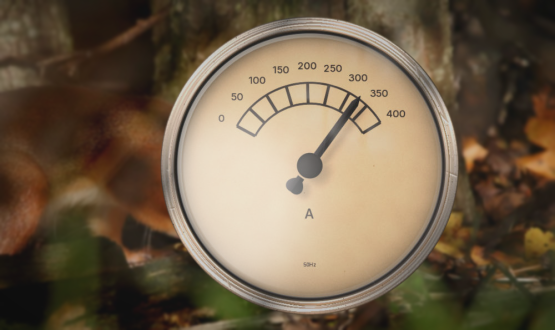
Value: 325 A
